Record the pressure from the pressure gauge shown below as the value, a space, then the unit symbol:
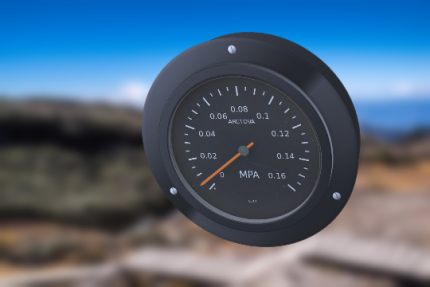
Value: 0.005 MPa
